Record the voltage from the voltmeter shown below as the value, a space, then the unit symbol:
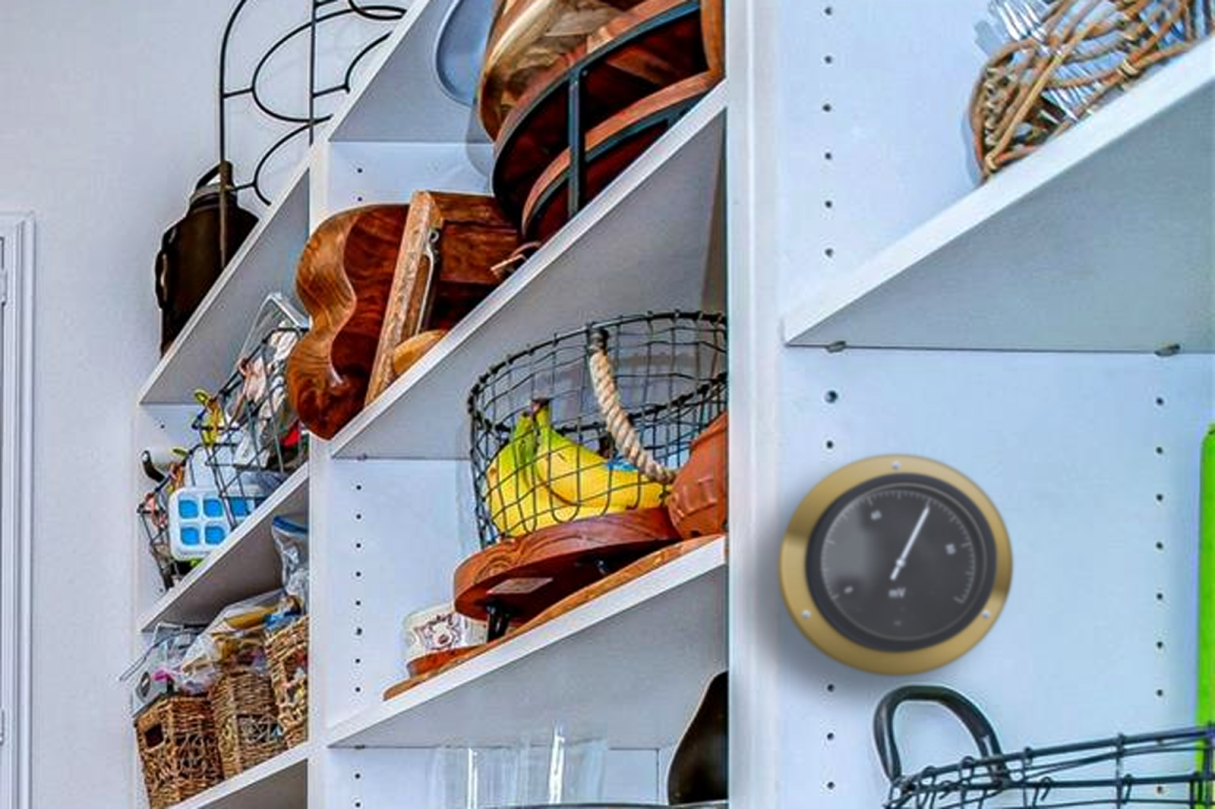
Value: 60 mV
